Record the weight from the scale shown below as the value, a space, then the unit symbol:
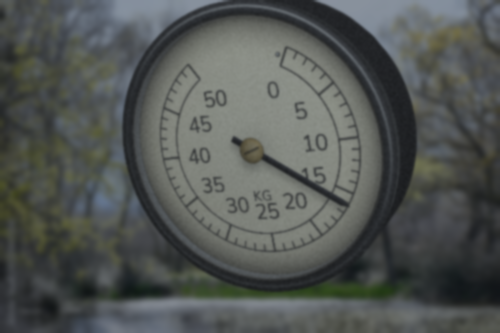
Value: 16 kg
